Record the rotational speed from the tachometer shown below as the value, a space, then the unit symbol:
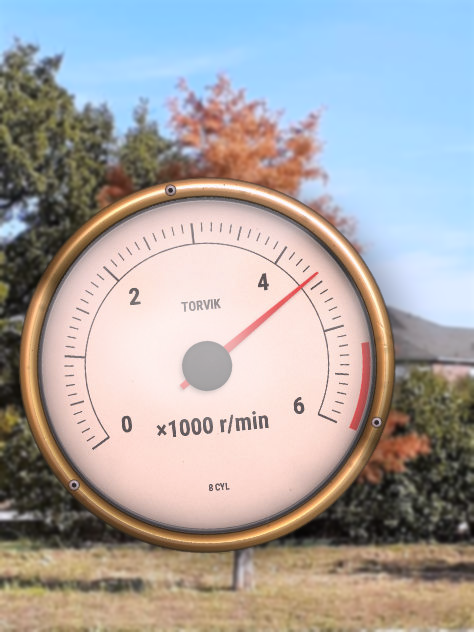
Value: 4400 rpm
